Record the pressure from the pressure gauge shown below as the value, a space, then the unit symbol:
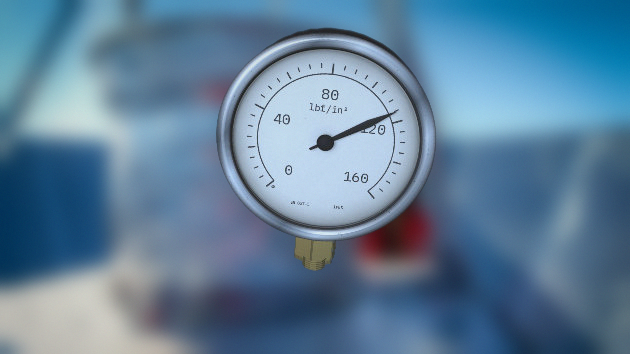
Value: 115 psi
